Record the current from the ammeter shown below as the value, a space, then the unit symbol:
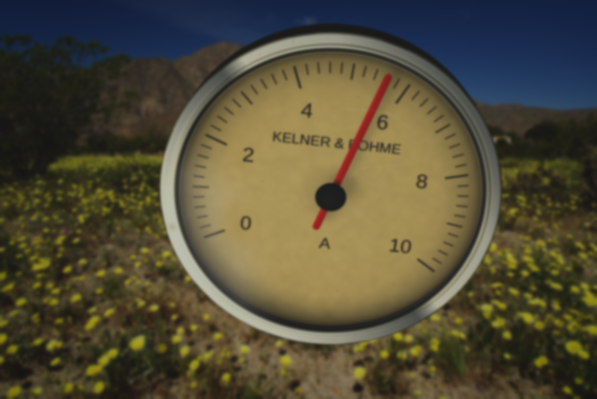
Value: 5.6 A
